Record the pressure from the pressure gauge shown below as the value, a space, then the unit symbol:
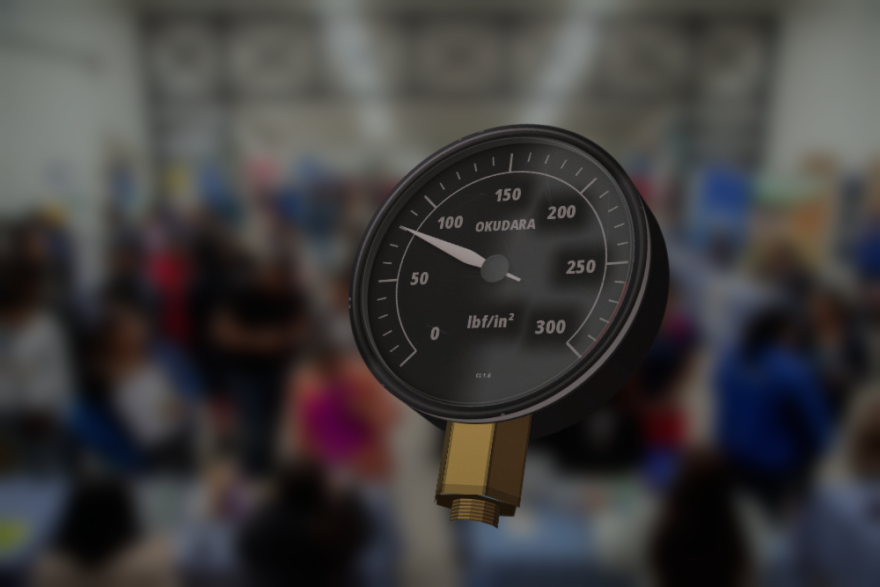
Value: 80 psi
